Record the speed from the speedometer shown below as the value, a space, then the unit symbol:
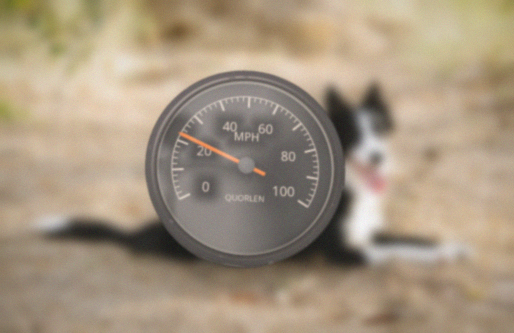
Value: 22 mph
